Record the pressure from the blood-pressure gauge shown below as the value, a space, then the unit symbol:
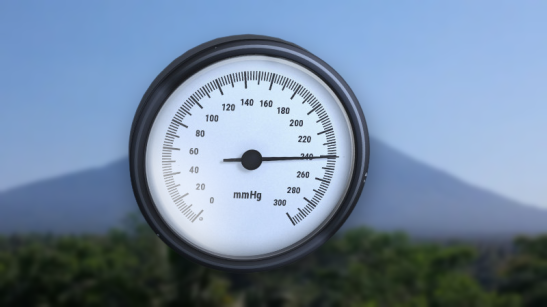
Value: 240 mmHg
